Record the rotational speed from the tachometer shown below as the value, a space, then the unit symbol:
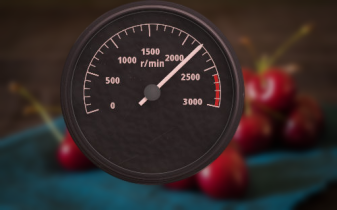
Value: 2200 rpm
